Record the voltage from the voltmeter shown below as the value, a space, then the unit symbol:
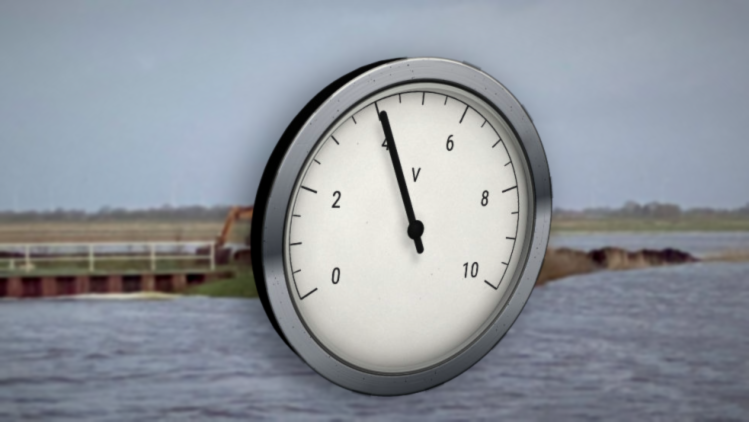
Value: 4 V
